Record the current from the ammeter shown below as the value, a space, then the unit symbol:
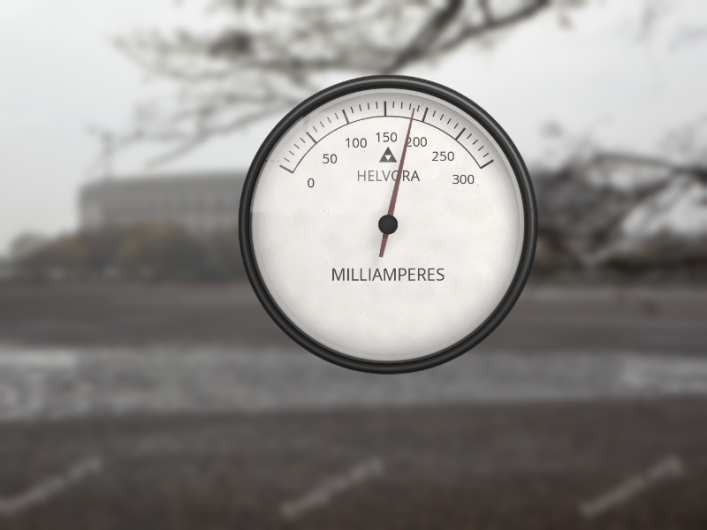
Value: 185 mA
